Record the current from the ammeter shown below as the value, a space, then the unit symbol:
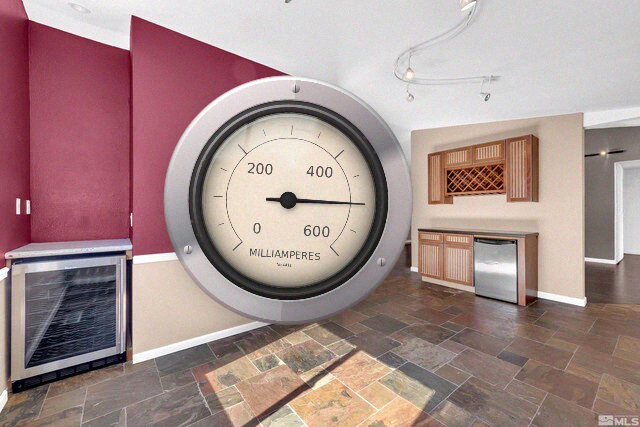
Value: 500 mA
